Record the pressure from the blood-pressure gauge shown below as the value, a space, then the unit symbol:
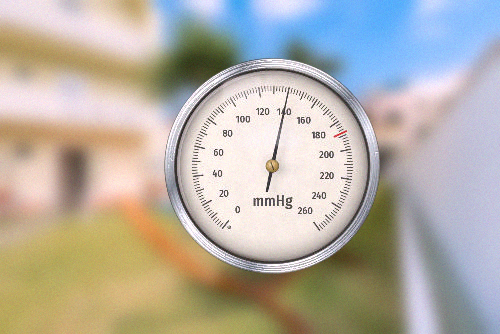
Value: 140 mmHg
